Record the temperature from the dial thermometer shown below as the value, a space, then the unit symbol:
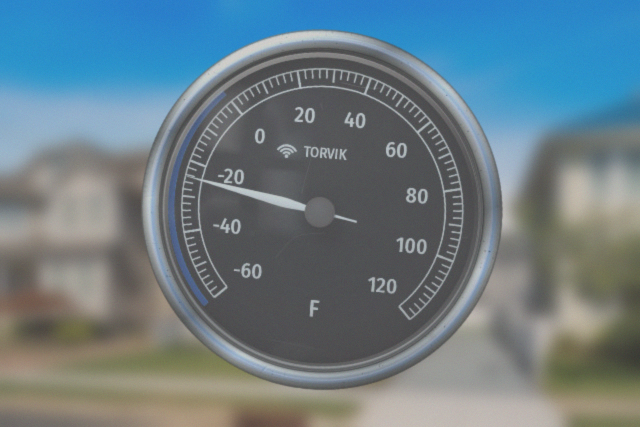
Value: -24 °F
